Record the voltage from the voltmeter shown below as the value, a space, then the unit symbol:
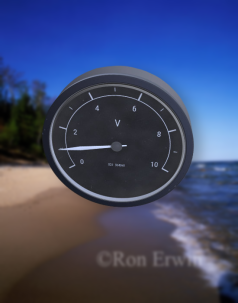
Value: 1 V
